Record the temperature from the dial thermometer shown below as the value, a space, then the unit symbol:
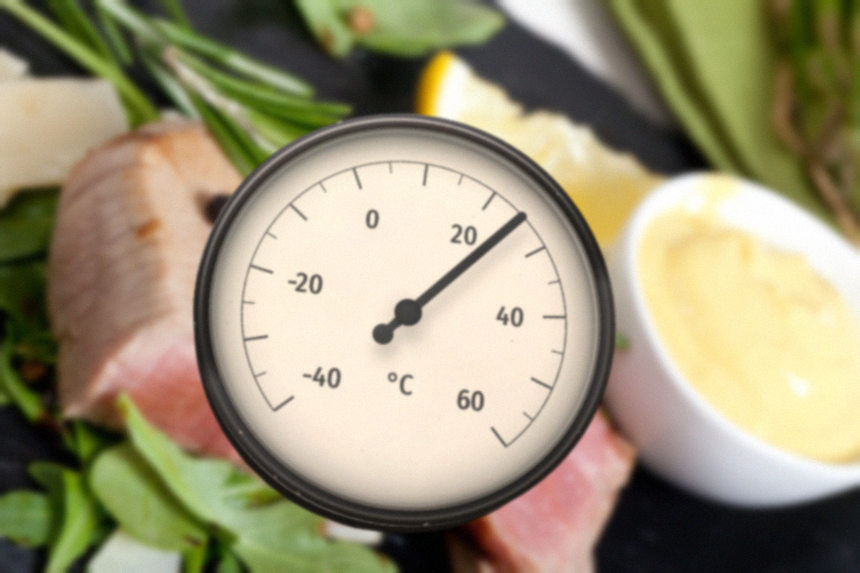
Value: 25 °C
